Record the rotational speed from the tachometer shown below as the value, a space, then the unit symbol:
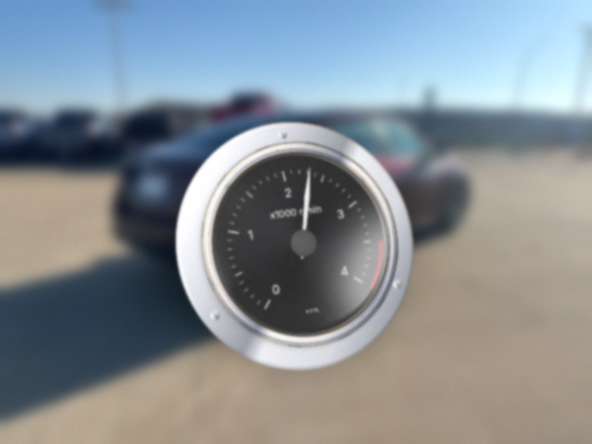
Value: 2300 rpm
